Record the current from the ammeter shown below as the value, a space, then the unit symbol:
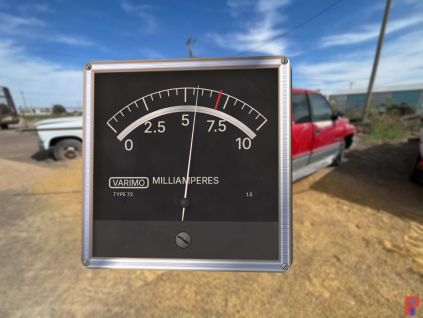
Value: 5.75 mA
